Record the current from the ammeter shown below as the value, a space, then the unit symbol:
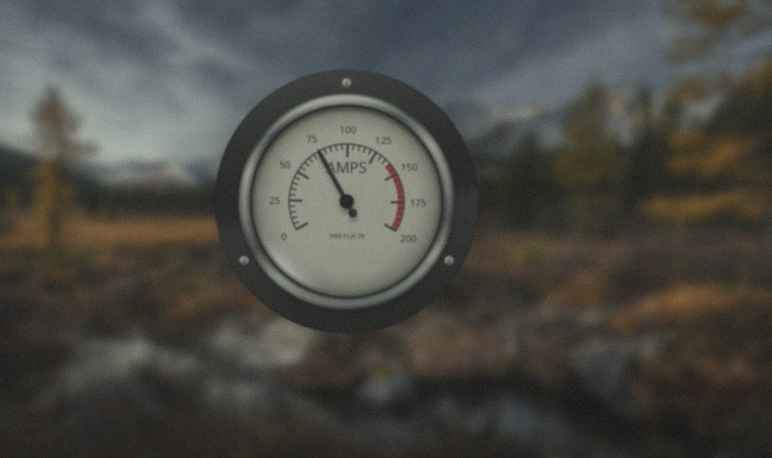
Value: 75 A
